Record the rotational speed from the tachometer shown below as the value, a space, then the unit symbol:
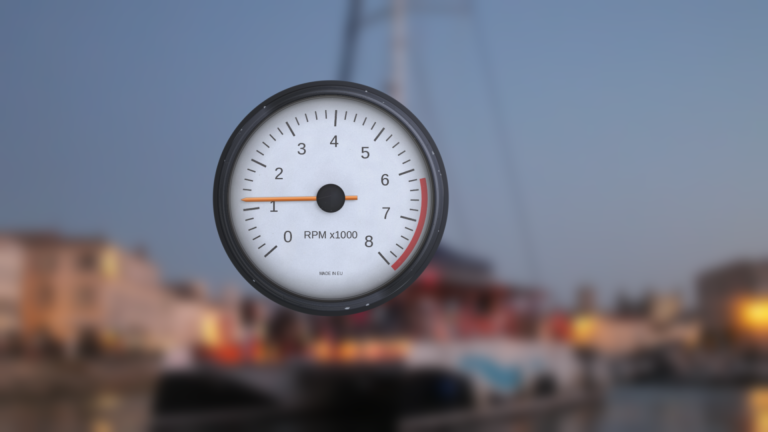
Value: 1200 rpm
